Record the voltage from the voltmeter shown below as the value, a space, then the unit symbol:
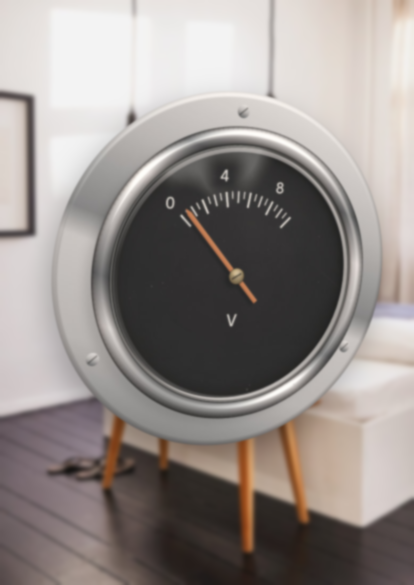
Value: 0.5 V
